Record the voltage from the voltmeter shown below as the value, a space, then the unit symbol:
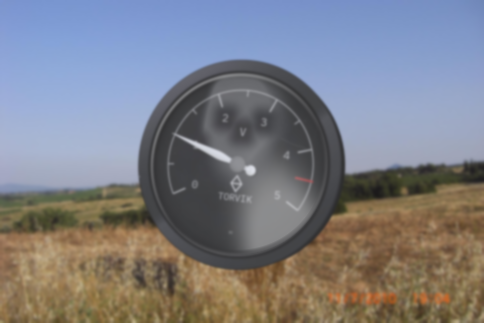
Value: 1 V
